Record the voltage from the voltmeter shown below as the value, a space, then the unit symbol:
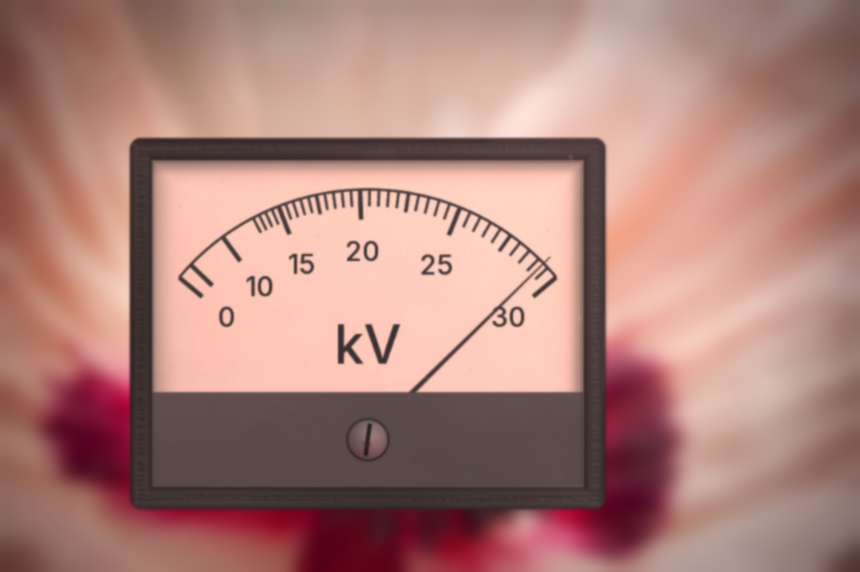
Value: 29.25 kV
